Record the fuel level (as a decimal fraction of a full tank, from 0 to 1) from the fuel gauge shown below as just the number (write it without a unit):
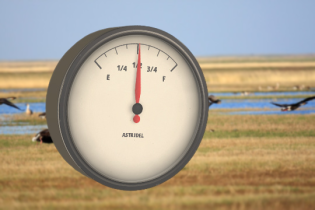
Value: 0.5
